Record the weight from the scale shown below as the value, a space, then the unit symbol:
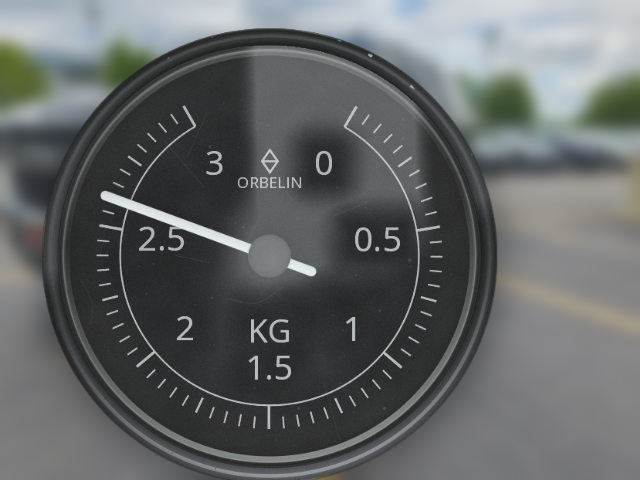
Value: 2.6 kg
